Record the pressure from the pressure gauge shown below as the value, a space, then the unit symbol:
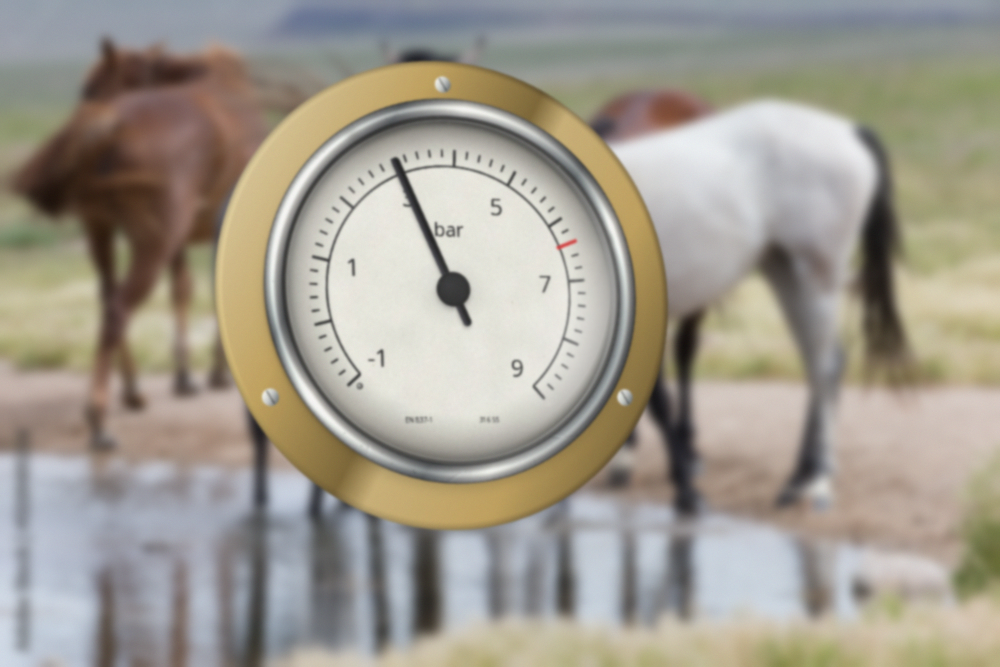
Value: 3 bar
